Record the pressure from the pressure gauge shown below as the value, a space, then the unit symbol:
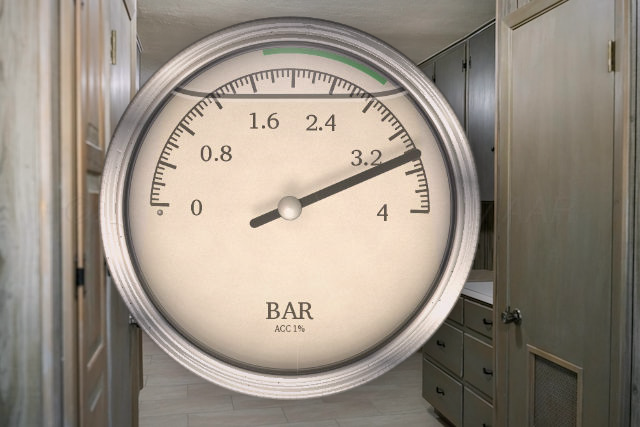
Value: 3.45 bar
